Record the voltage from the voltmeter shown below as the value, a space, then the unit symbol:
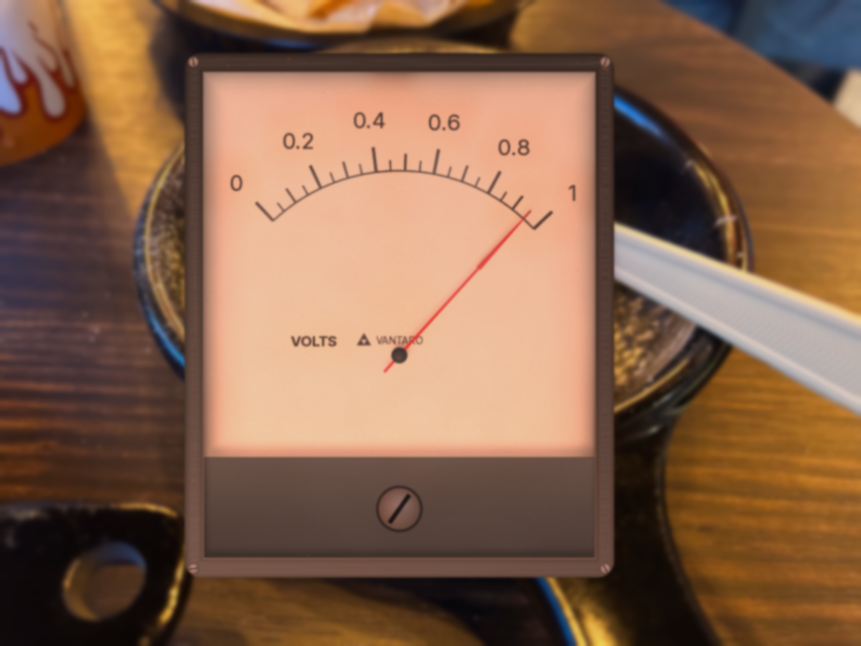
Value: 0.95 V
